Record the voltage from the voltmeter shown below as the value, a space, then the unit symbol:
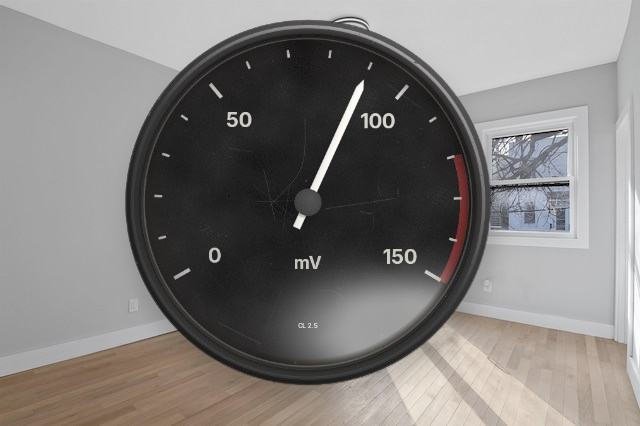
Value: 90 mV
